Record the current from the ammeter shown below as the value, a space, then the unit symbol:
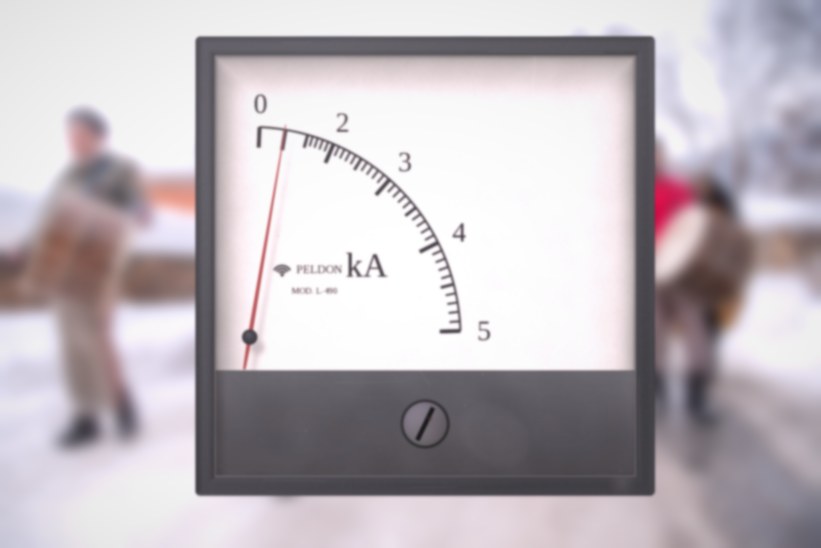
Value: 1 kA
